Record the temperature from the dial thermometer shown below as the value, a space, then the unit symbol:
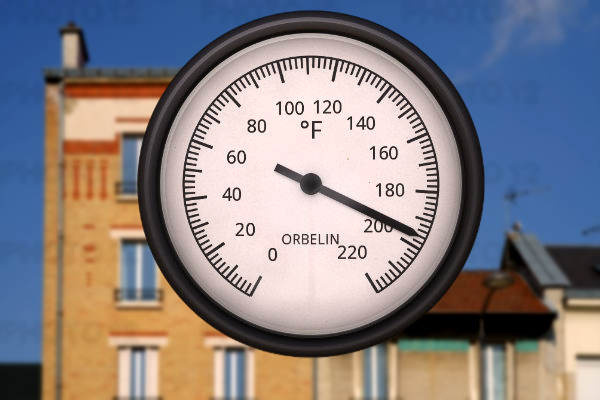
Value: 196 °F
